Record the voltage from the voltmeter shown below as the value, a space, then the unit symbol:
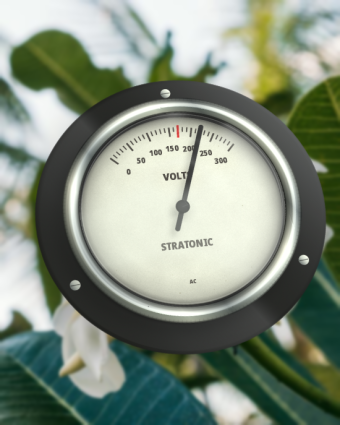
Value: 220 V
